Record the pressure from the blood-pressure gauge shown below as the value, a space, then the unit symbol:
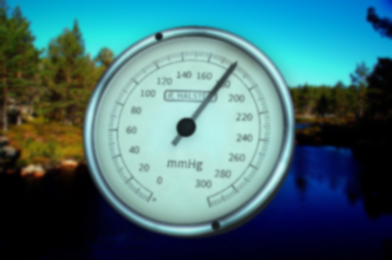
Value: 180 mmHg
